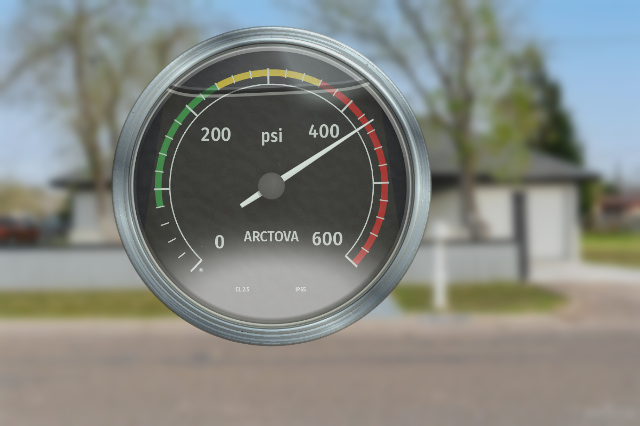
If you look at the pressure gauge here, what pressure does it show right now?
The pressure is 430 psi
